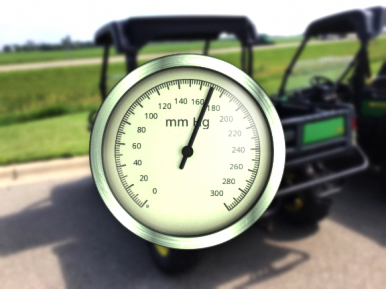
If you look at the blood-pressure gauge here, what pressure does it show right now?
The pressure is 170 mmHg
